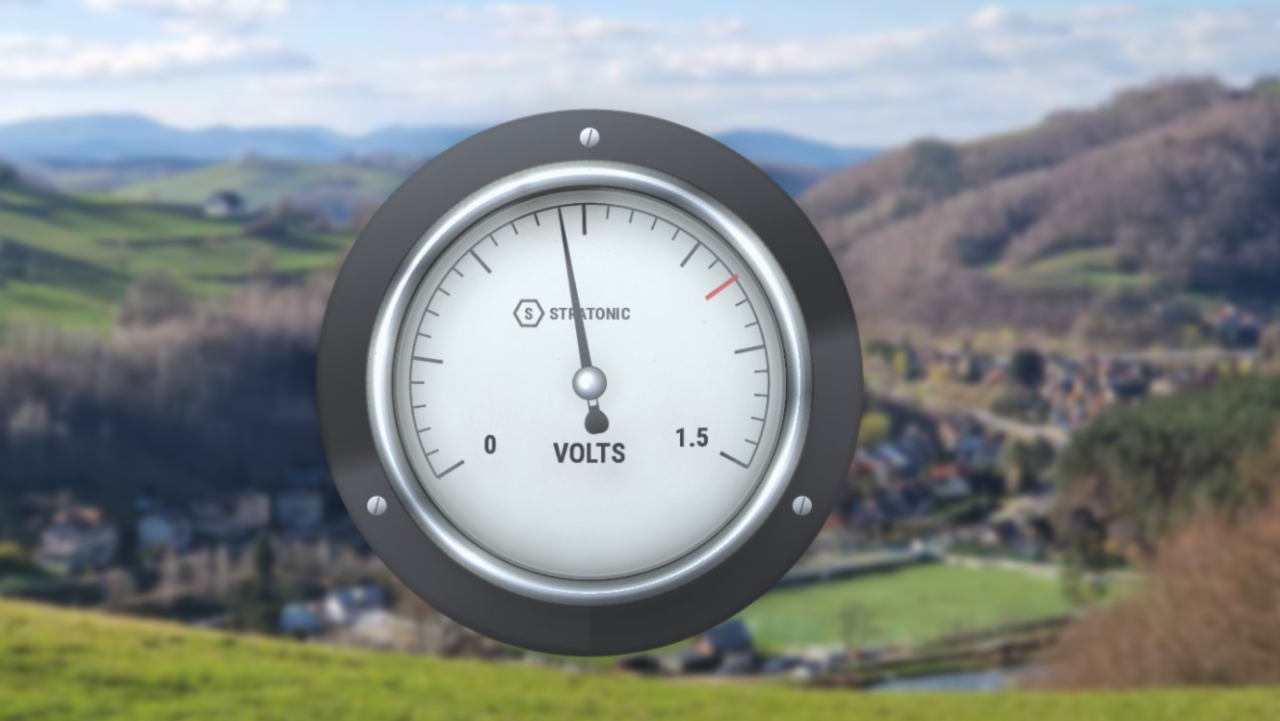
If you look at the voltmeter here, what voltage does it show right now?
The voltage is 0.7 V
